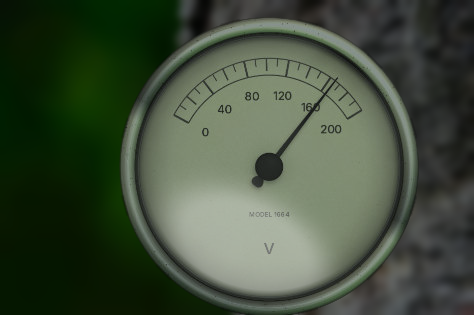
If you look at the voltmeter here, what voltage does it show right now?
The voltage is 165 V
